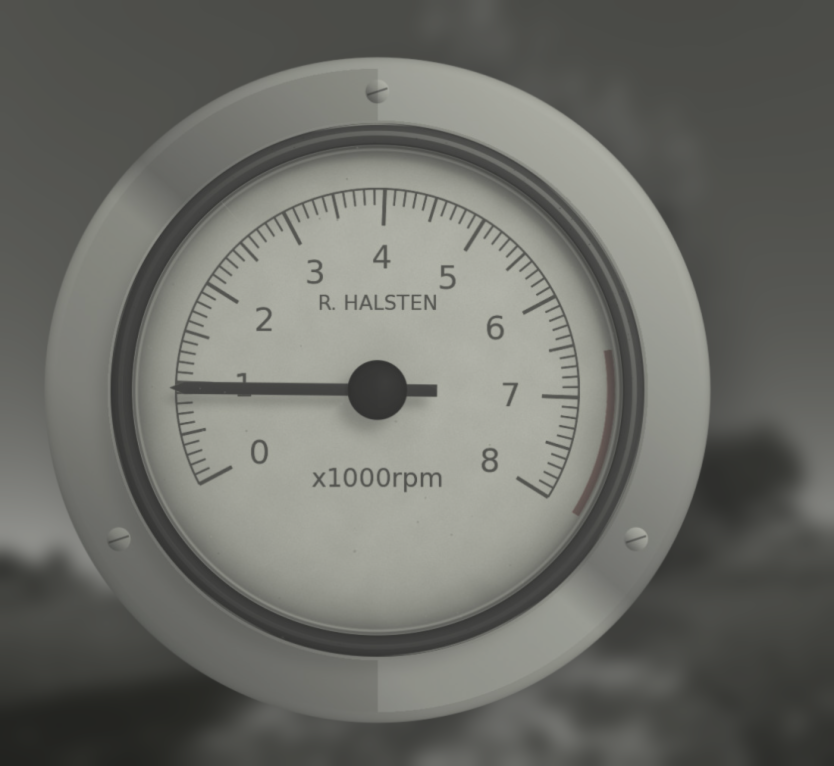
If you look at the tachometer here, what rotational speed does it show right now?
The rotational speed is 950 rpm
